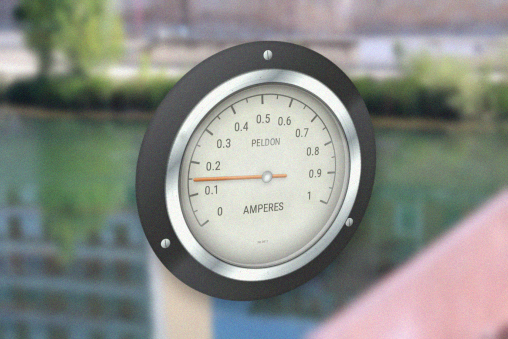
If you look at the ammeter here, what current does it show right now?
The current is 0.15 A
